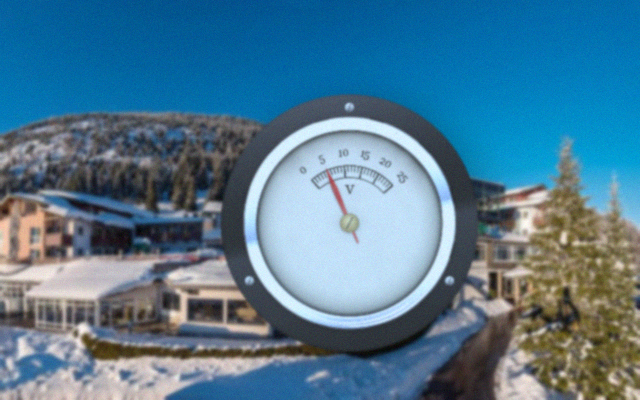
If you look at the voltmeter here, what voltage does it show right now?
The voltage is 5 V
